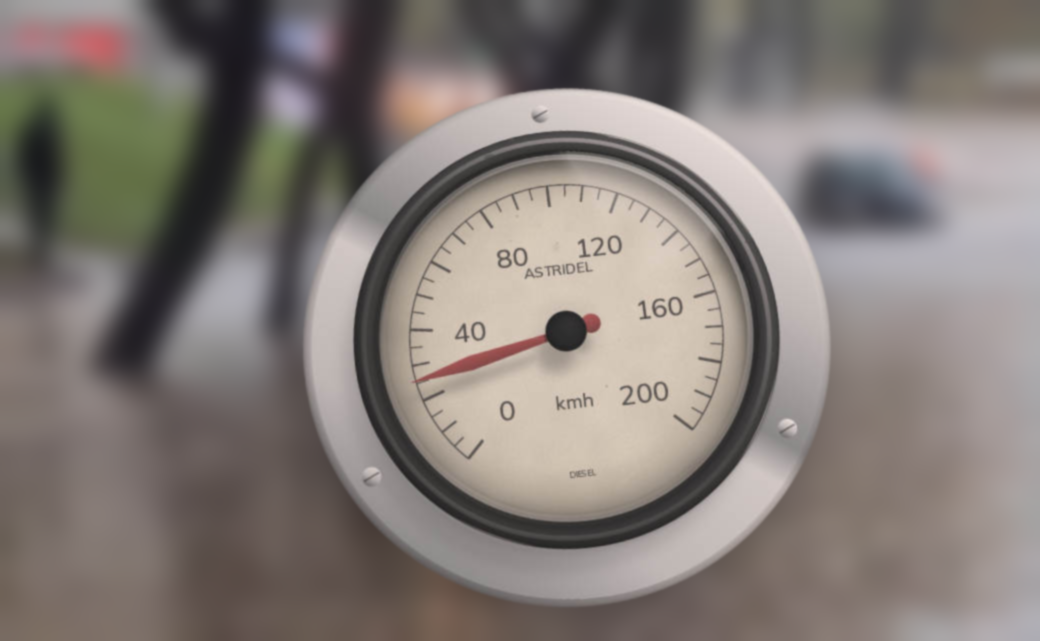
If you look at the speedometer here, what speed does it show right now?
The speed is 25 km/h
